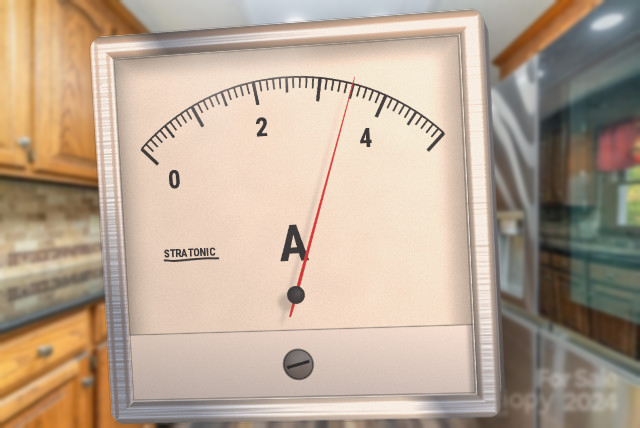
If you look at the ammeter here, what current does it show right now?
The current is 3.5 A
